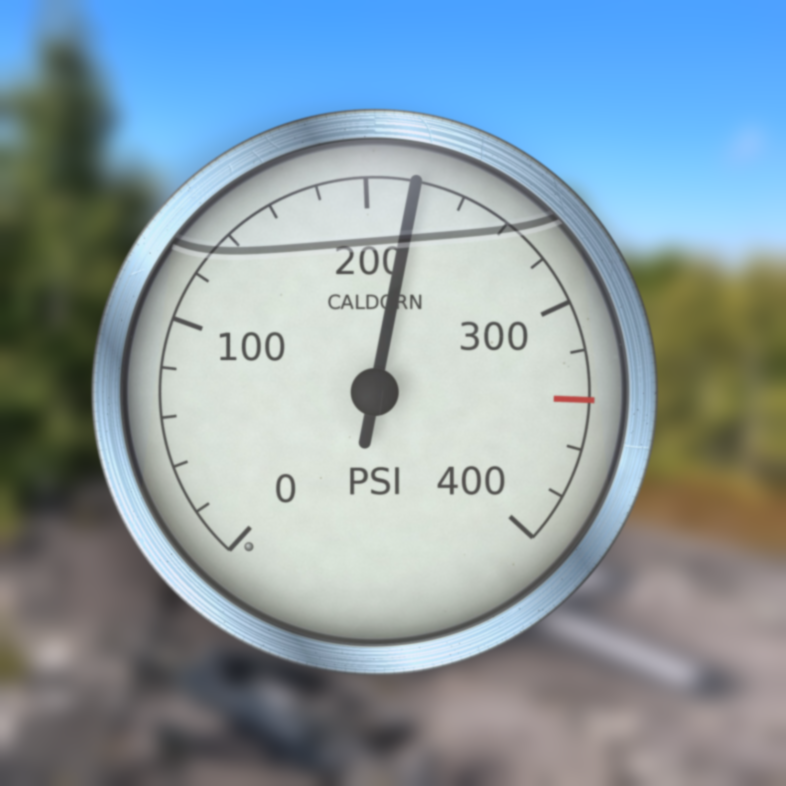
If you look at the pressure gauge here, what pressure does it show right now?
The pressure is 220 psi
